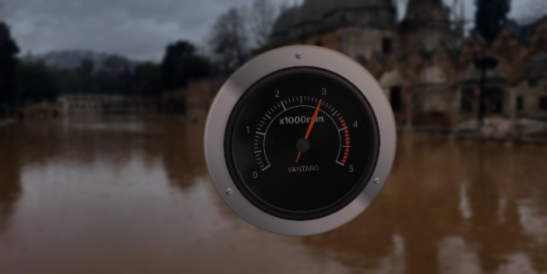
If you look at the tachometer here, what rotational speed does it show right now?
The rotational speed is 3000 rpm
